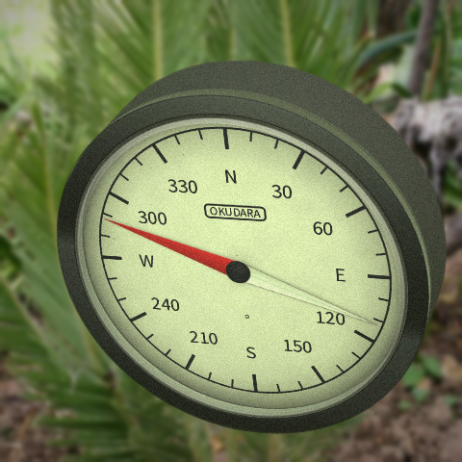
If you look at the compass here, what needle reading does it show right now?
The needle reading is 290 °
